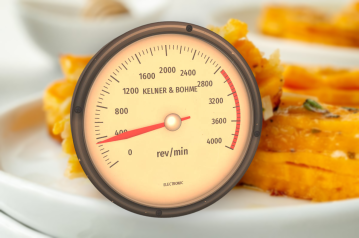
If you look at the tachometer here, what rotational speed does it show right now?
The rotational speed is 350 rpm
